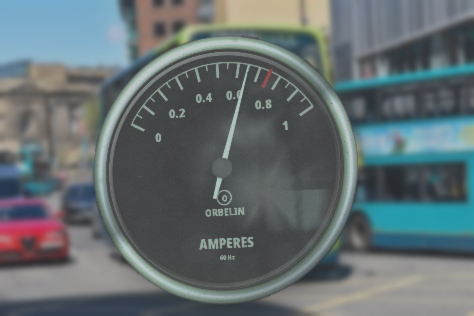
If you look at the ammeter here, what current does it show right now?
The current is 0.65 A
